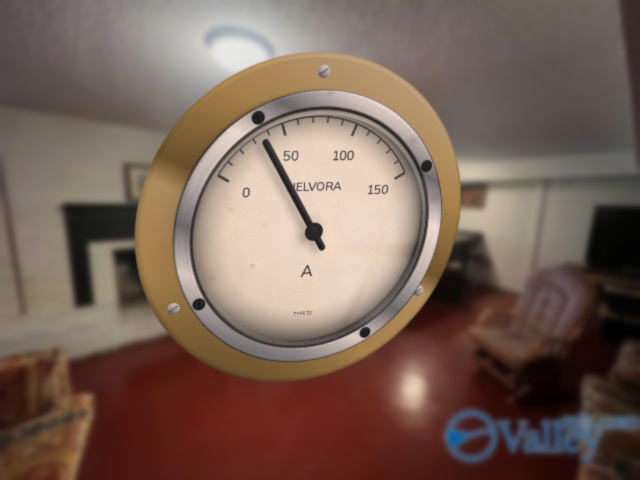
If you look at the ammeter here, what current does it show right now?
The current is 35 A
